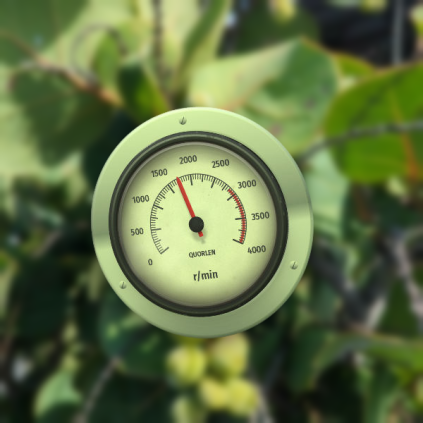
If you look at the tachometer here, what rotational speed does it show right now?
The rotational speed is 1750 rpm
